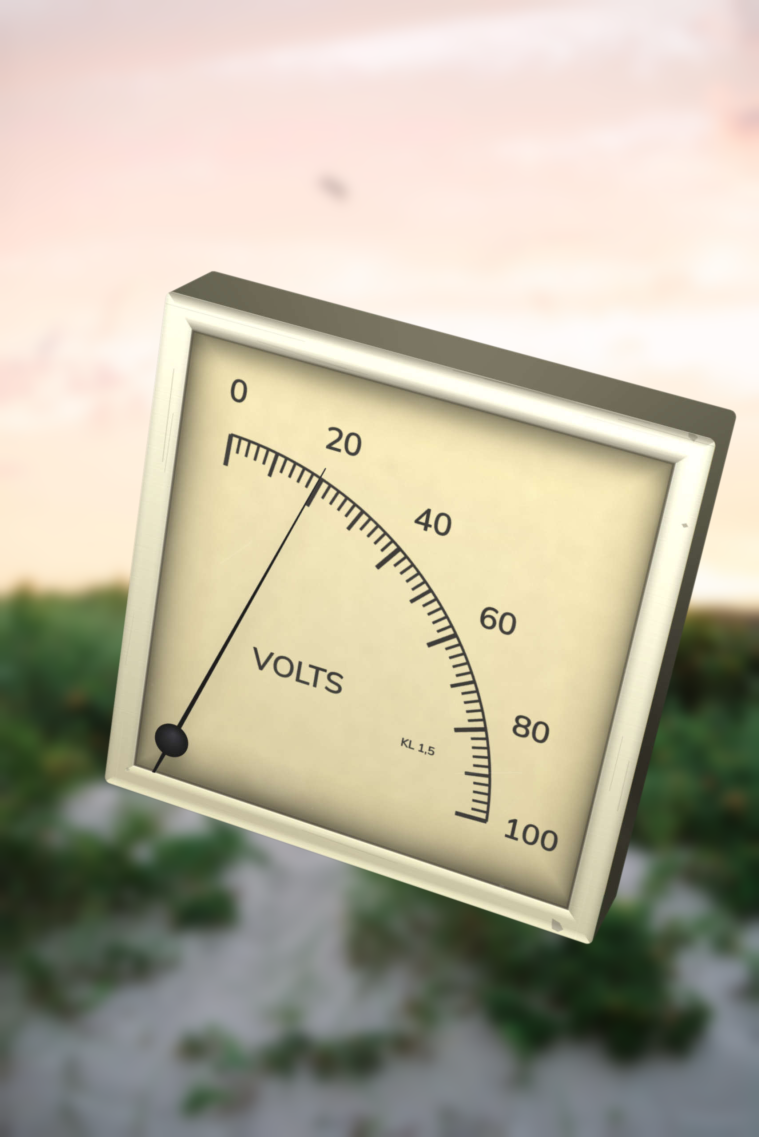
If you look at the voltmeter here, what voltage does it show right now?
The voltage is 20 V
